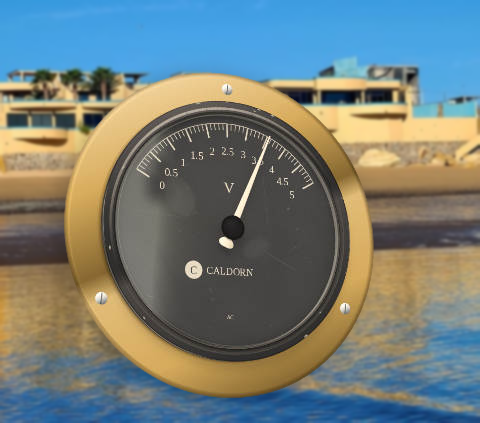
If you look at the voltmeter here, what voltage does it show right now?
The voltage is 3.5 V
